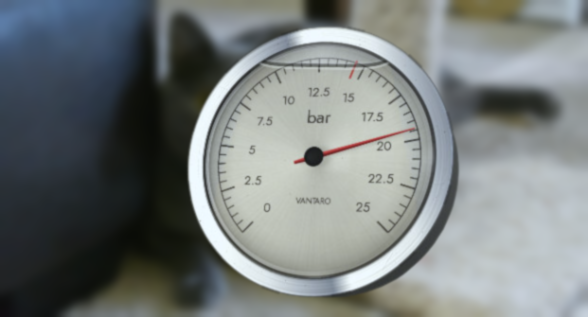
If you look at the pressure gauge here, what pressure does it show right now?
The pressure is 19.5 bar
